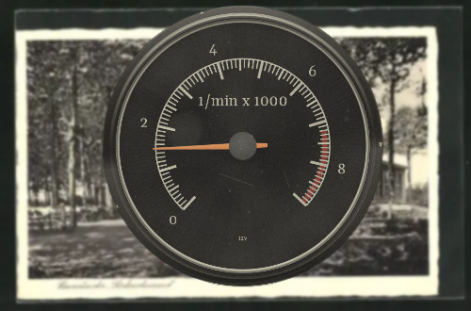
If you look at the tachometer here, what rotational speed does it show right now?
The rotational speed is 1500 rpm
